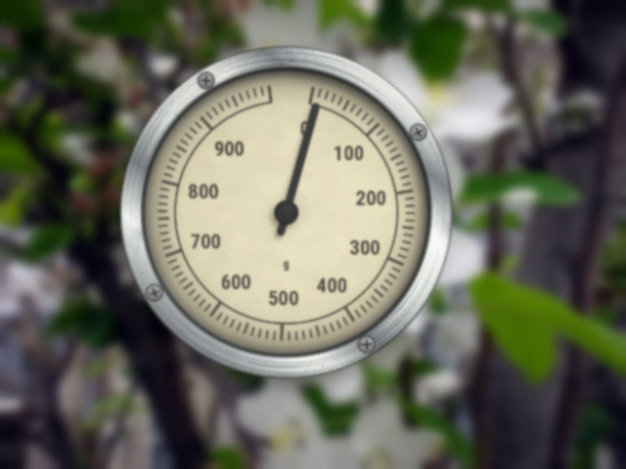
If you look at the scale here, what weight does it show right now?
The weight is 10 g
